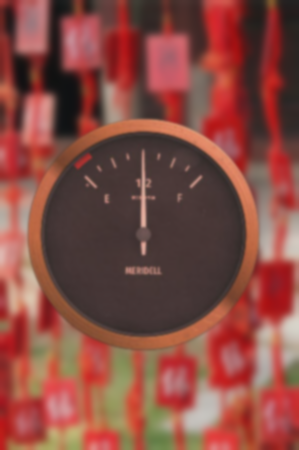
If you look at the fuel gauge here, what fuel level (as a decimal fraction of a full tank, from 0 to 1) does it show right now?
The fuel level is 0.5
